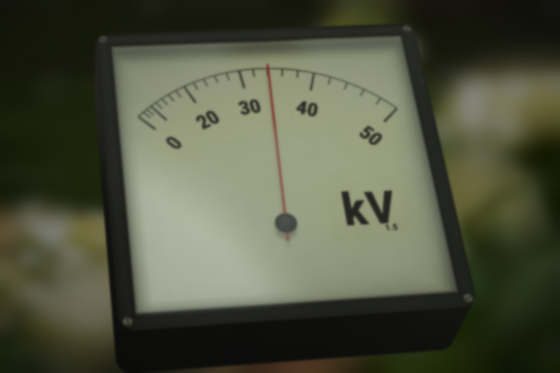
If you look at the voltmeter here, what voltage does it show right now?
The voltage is 34 kV
